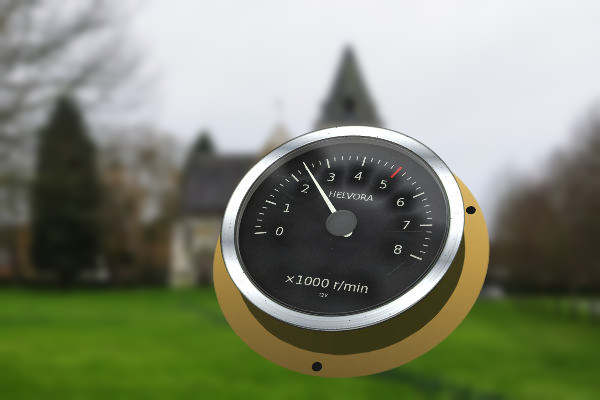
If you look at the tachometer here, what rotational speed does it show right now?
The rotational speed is 2400 rpm
